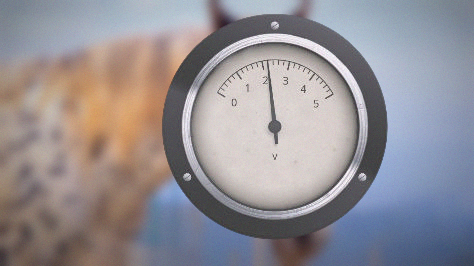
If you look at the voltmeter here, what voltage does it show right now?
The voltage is 2.2 V
